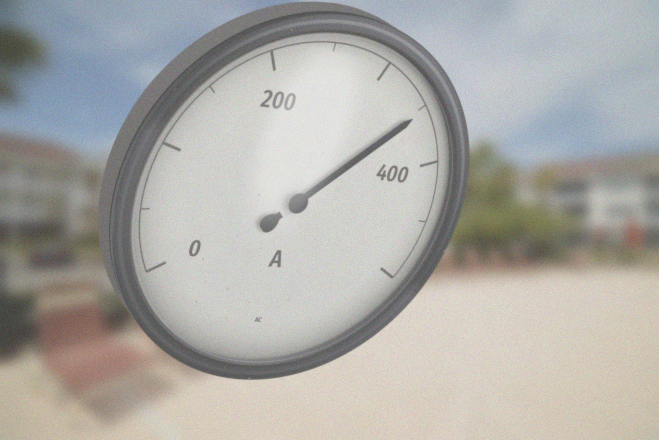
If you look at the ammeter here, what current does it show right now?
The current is 350 A
